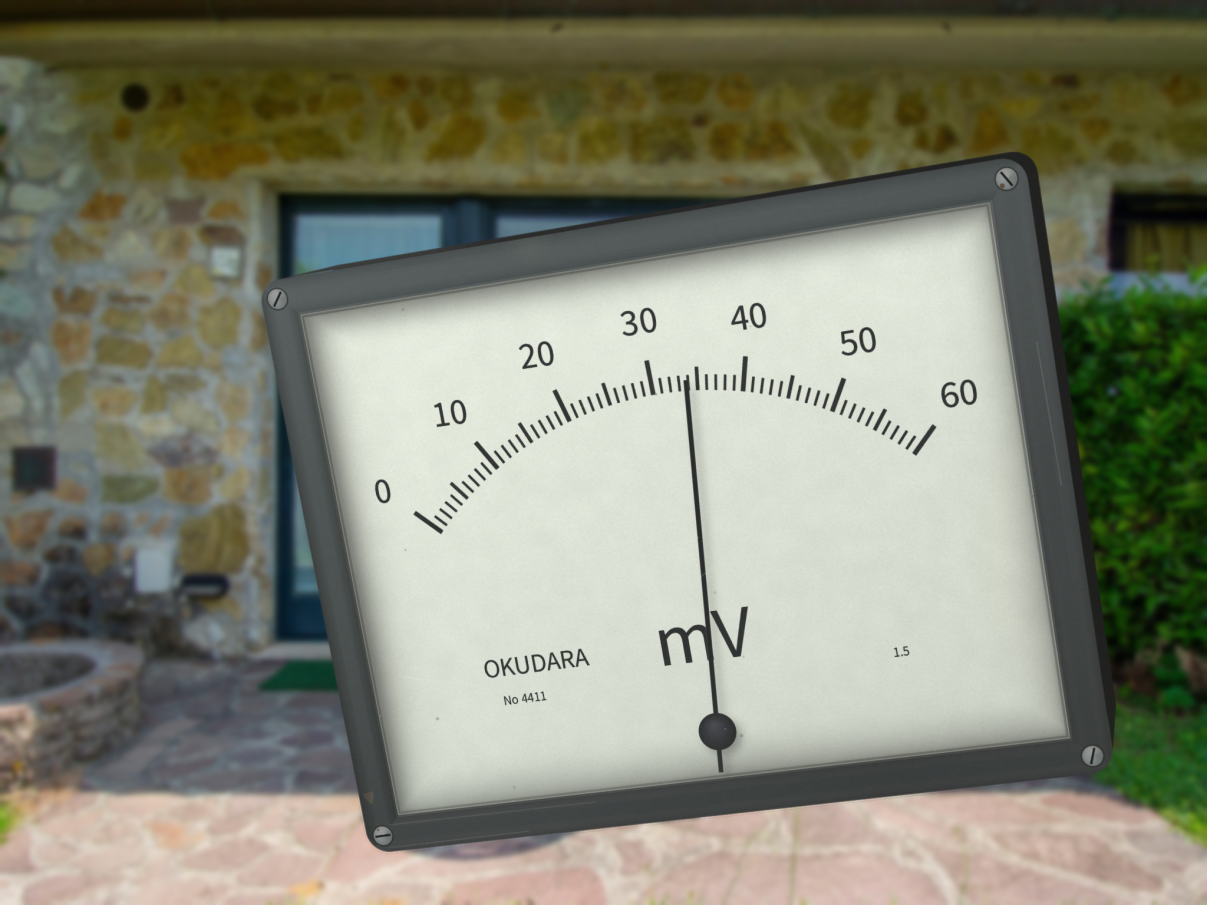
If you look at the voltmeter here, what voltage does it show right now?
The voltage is 34 mV
